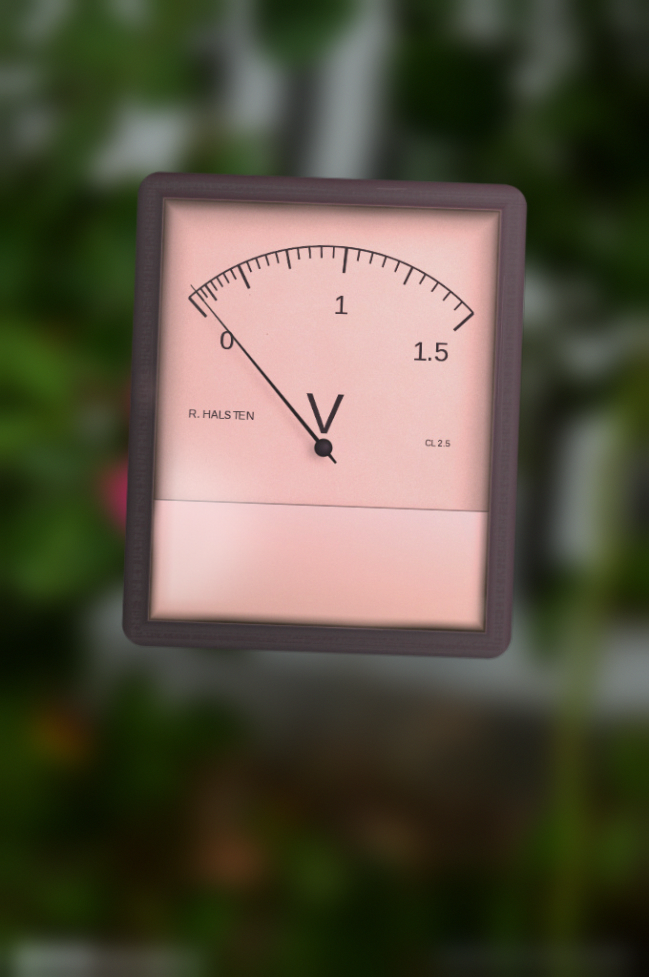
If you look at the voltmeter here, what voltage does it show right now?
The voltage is 0.15 V
